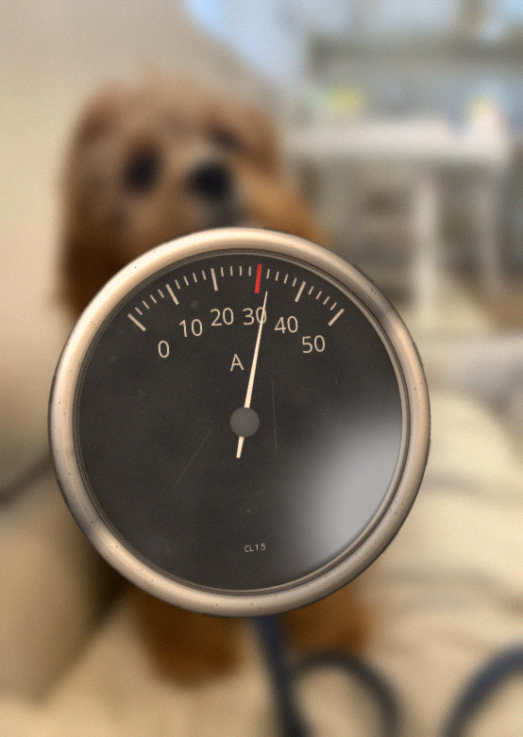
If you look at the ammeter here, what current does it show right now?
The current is 32 A
